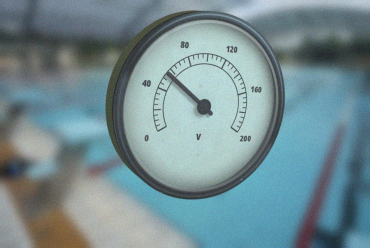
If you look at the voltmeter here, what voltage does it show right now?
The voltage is 55 V
